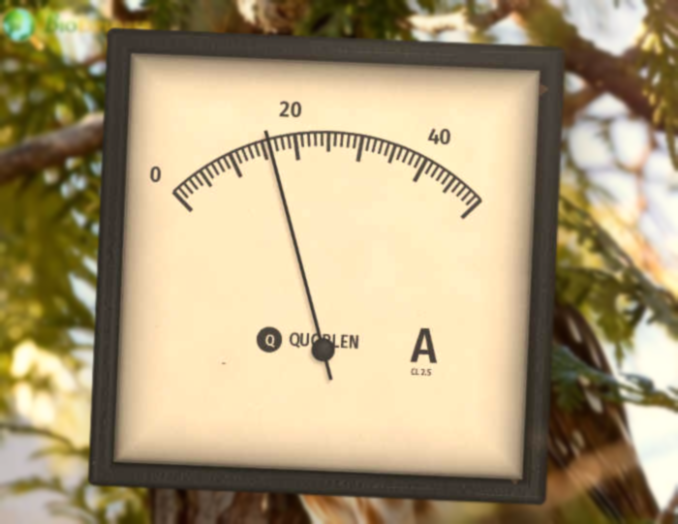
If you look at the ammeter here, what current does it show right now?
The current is 16 A
